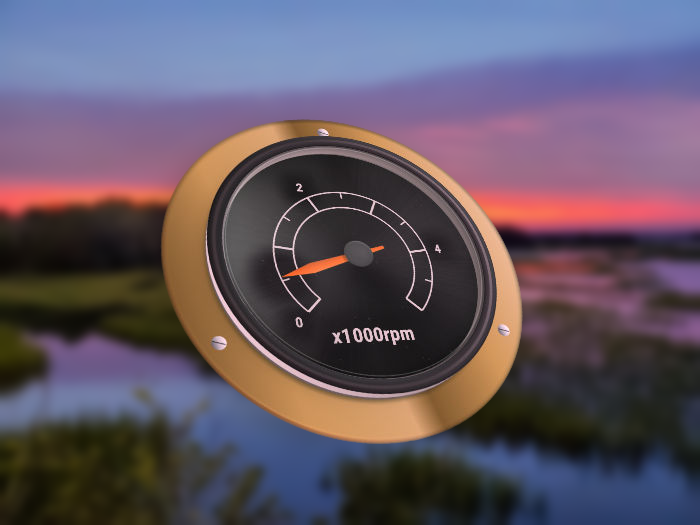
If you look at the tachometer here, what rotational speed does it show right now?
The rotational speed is 500 rpm
